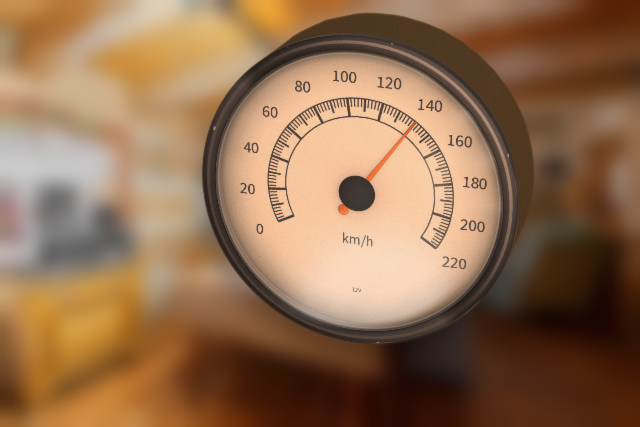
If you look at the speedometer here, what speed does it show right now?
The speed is 140 km/h
